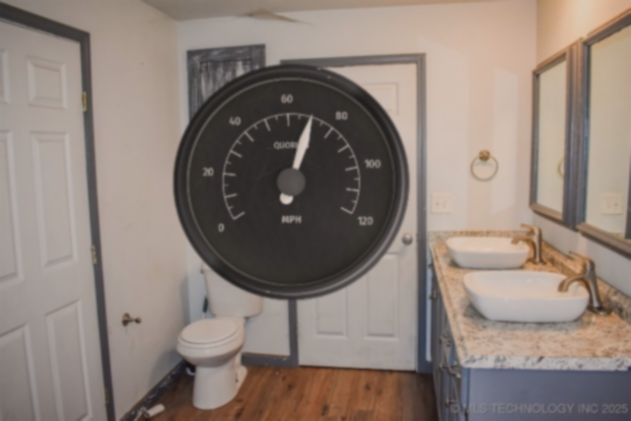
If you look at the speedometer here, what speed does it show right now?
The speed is 70 mph
